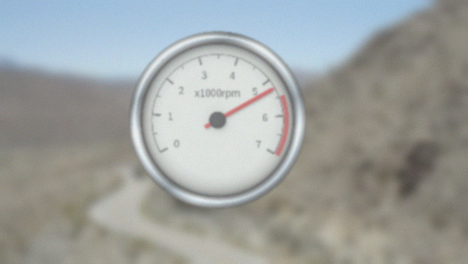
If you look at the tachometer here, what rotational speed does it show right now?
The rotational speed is 5250 rpm
